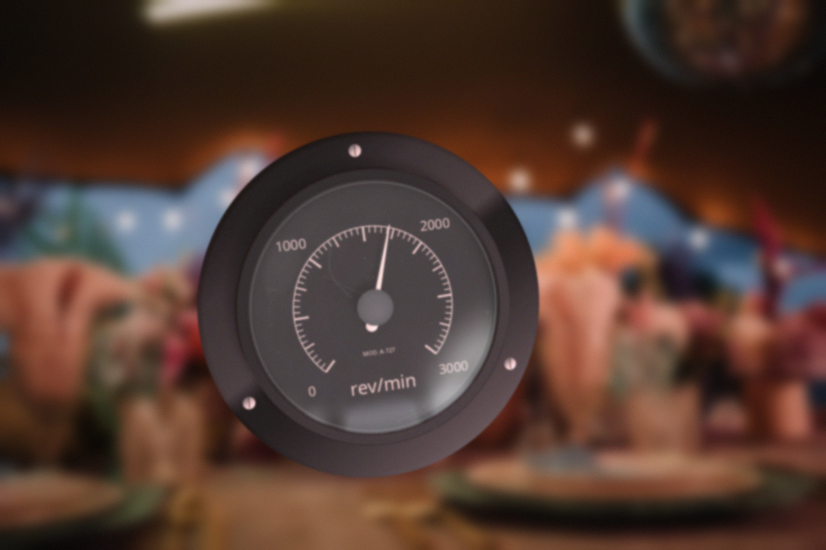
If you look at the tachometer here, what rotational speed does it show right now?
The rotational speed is 1700 rpm
